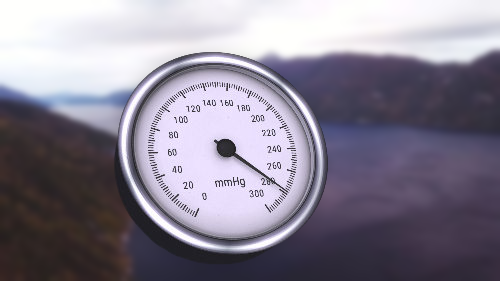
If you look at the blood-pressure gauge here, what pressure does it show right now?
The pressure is 280 mmHg
